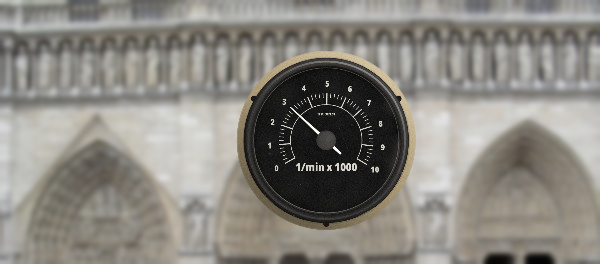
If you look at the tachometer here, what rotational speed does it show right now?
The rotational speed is 3000 rpm
